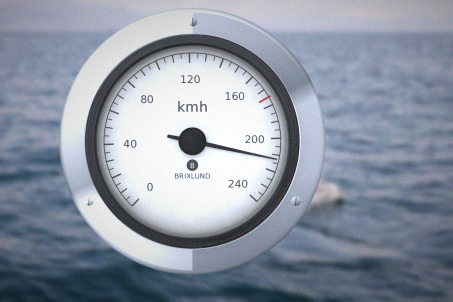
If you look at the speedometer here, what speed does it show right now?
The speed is 212.5 km/h
